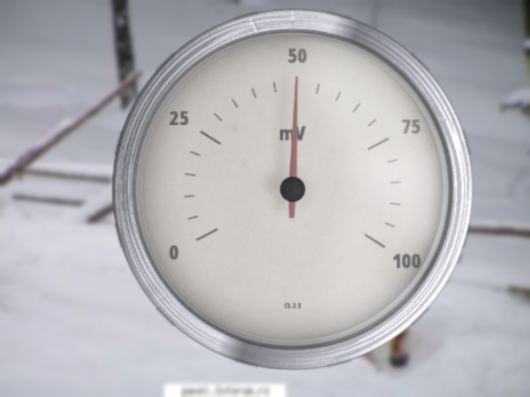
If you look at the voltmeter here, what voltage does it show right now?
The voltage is 50 mV
